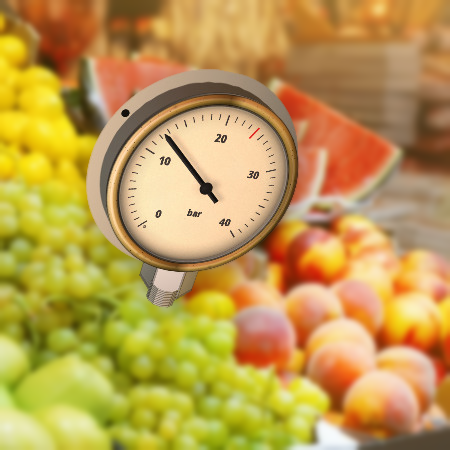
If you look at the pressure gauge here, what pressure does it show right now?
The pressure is 12.5 bar
